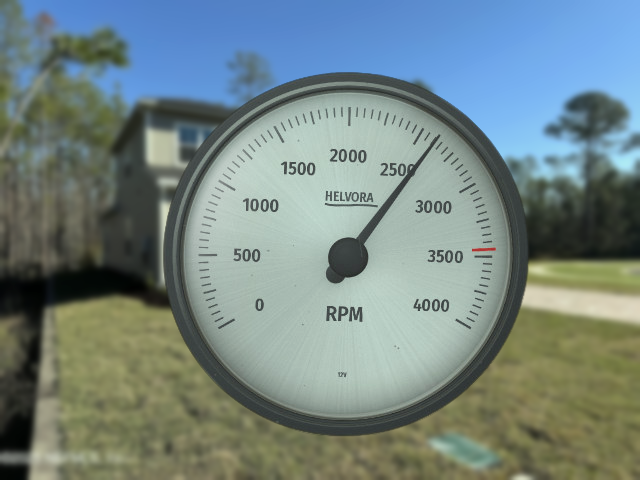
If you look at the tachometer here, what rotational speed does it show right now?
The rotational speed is 2600 rpm
